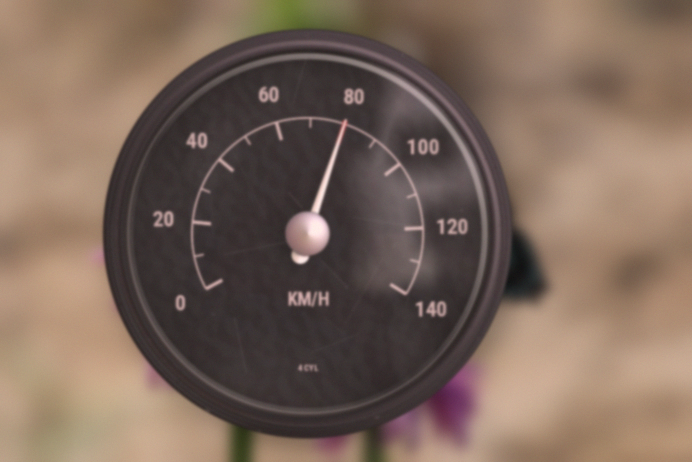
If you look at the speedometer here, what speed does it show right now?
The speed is 80 km/h
